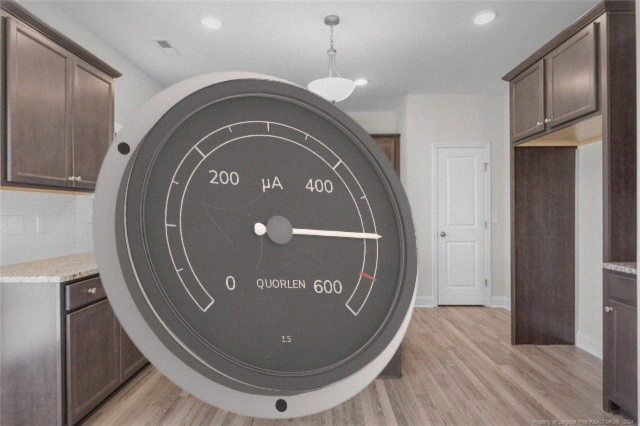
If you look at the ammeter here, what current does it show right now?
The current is 500 µA
